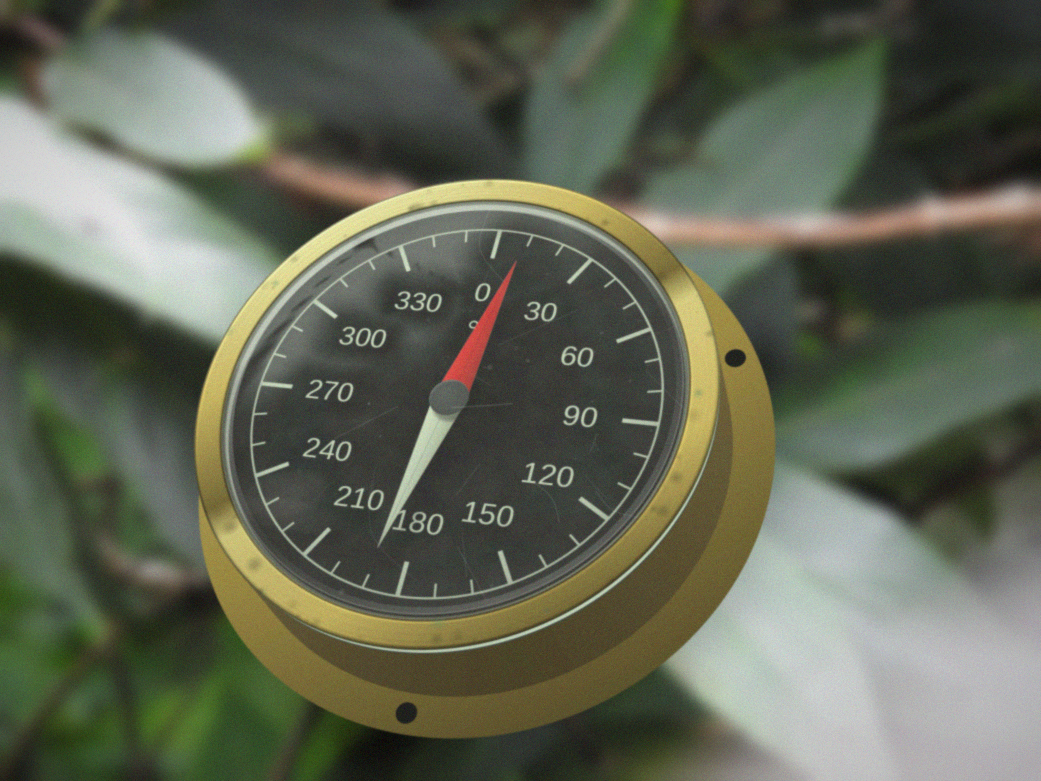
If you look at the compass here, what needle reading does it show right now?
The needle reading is 10 °
